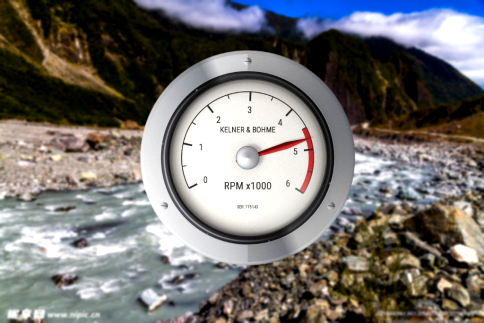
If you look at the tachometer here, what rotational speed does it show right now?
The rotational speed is 4750 rpm
